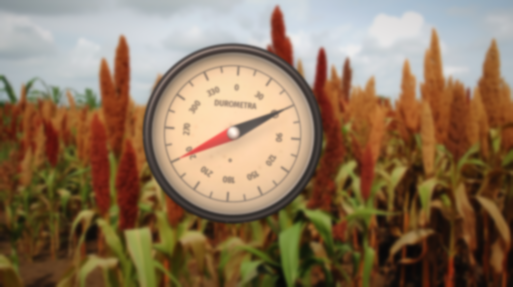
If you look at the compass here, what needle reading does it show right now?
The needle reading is 240 °
